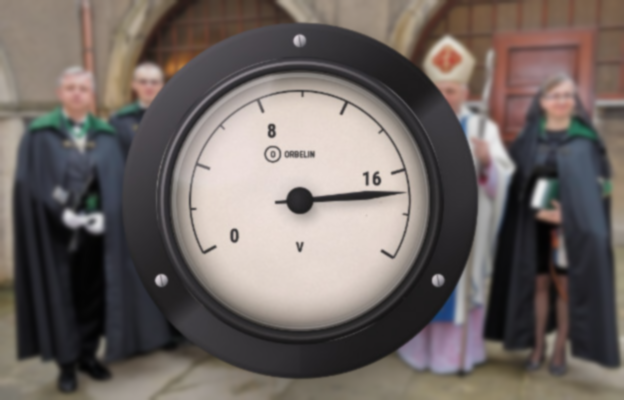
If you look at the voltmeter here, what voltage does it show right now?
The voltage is 17 V
